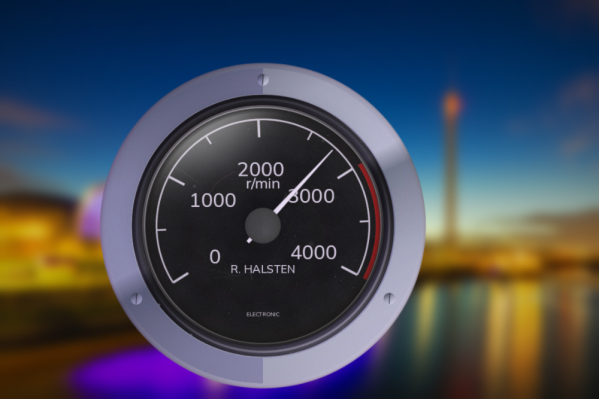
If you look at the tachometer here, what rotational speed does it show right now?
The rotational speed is 2750 rpm
